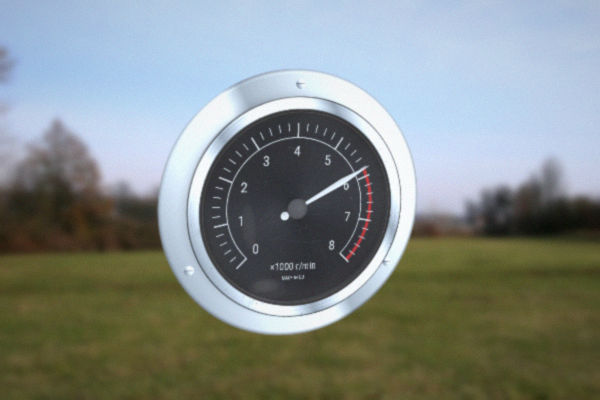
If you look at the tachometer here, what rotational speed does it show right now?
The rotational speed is 5800 rpm
